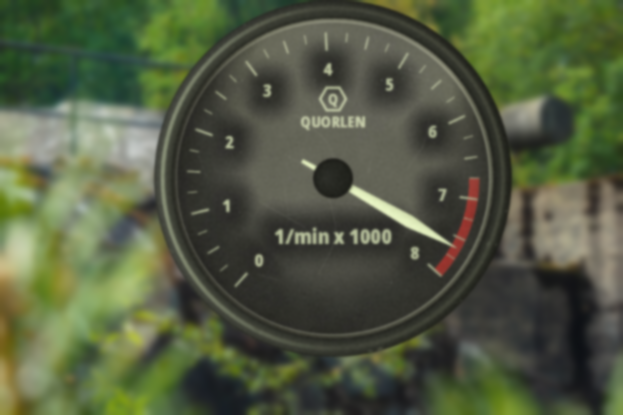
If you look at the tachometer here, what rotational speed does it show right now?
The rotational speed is 7625 rpm
